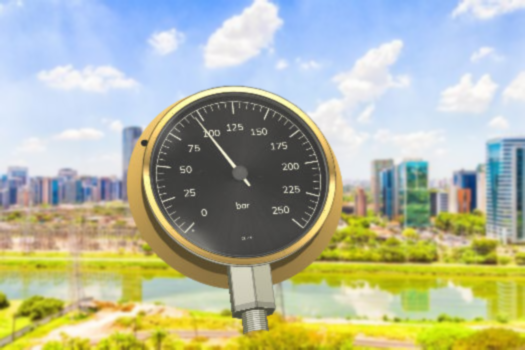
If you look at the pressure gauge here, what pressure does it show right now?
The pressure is 95 bar
